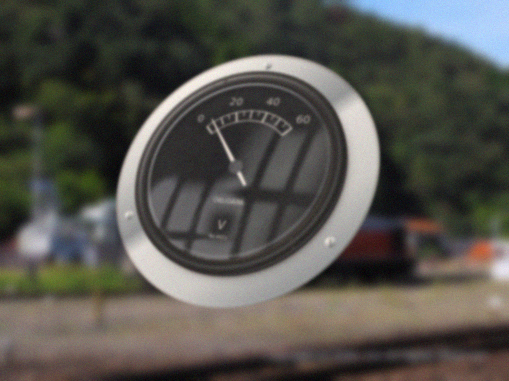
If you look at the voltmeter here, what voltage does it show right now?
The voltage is 5 V
